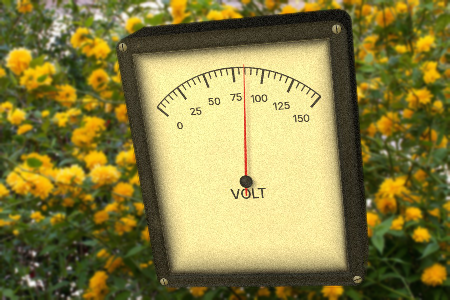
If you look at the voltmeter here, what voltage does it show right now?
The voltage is 85 V
